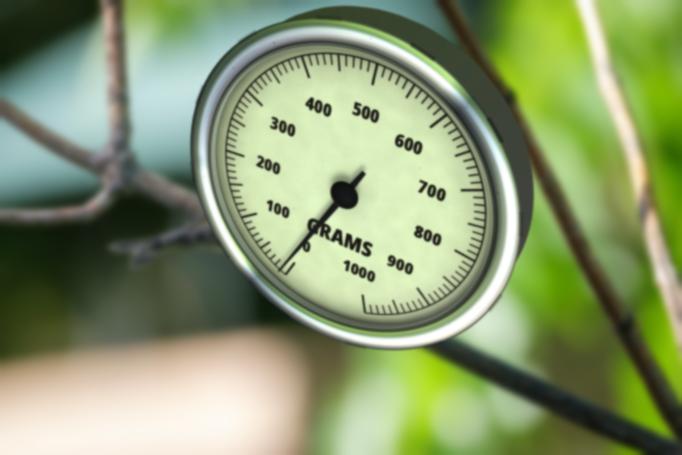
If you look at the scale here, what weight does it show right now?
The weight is 10 g
